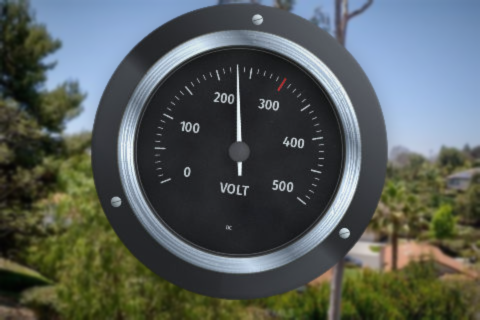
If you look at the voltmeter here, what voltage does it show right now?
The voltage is 230 V
